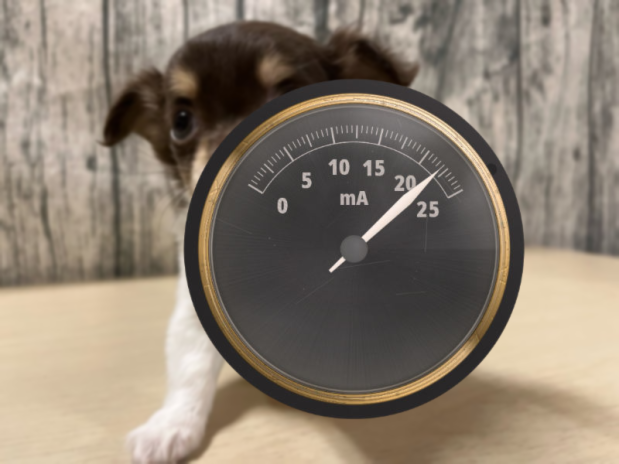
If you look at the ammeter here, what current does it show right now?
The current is 22 mA
